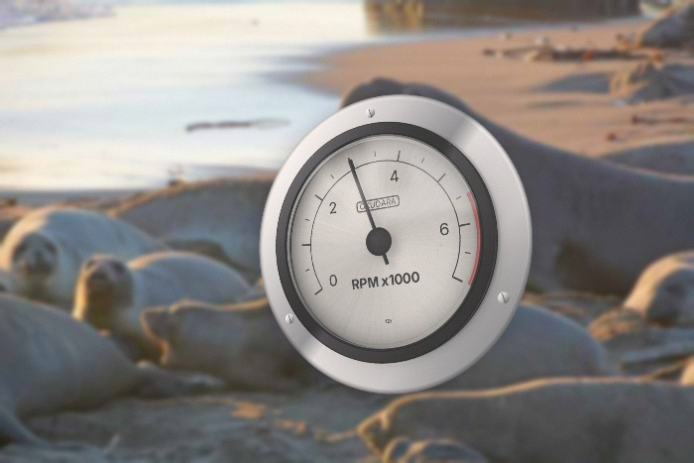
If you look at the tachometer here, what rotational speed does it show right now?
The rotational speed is 3000 rpm
